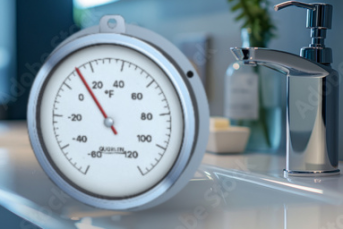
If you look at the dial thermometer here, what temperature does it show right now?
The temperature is 12 °F
